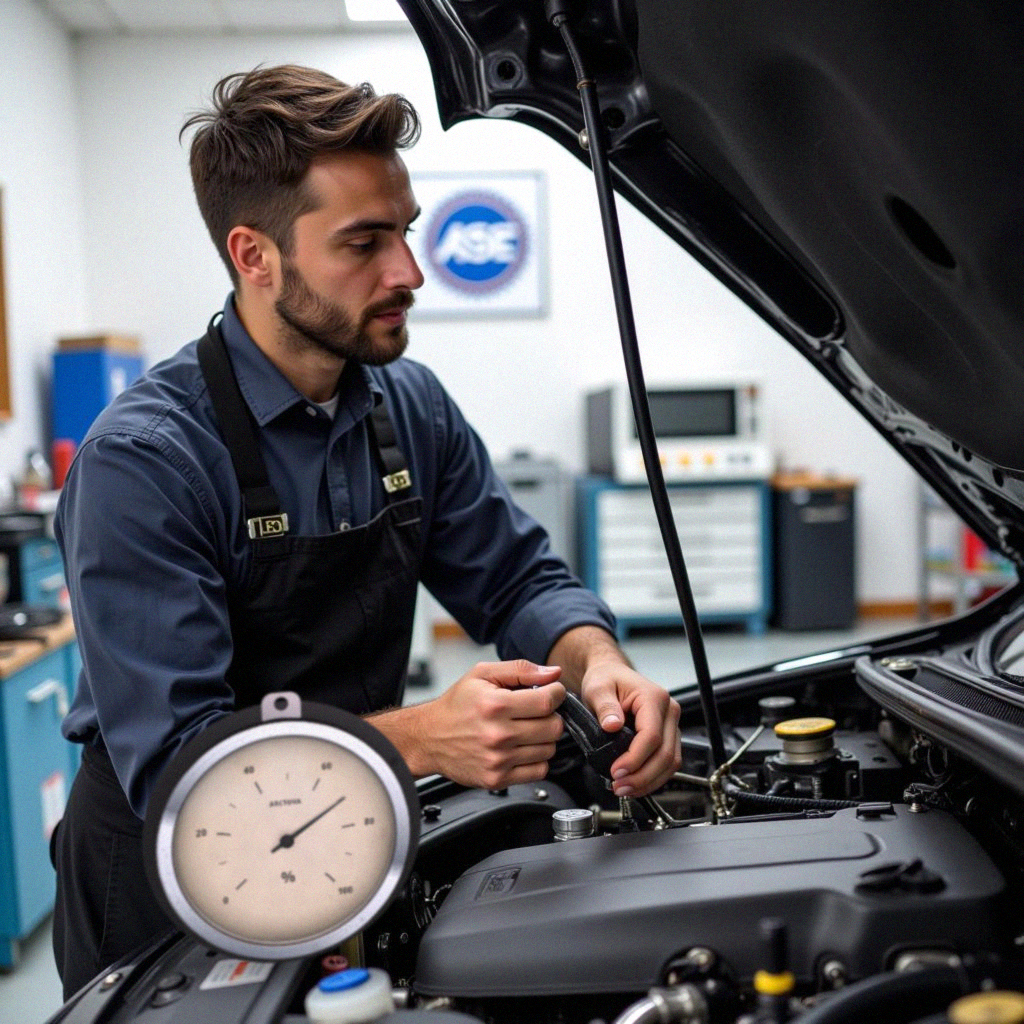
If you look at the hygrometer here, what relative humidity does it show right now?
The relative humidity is 70 %
